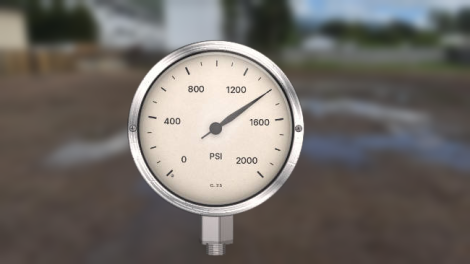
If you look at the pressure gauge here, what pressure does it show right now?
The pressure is 1400 psi
